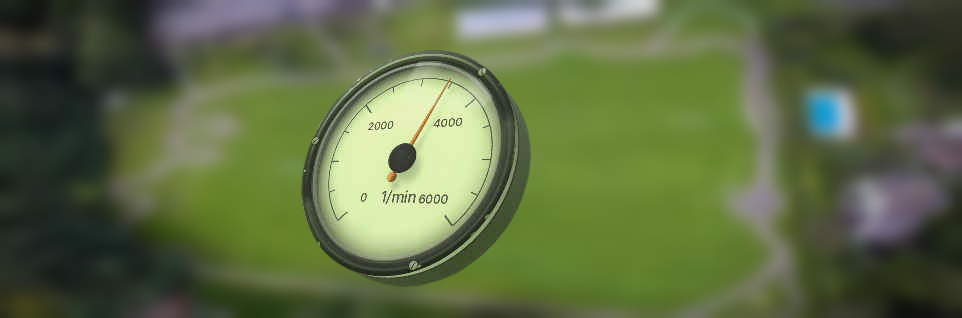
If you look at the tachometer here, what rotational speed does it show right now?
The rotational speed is 3500 rpm
